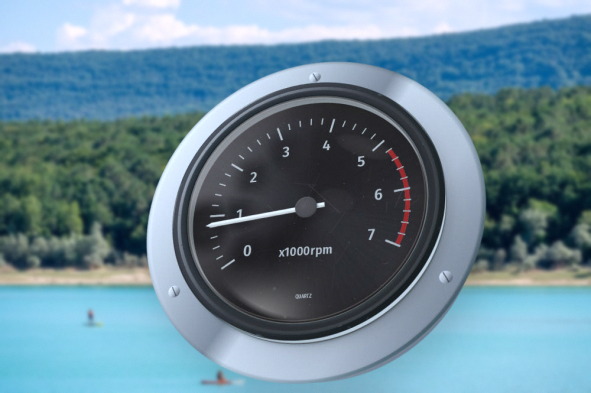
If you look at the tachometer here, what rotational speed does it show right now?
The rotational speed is 800 rpm
